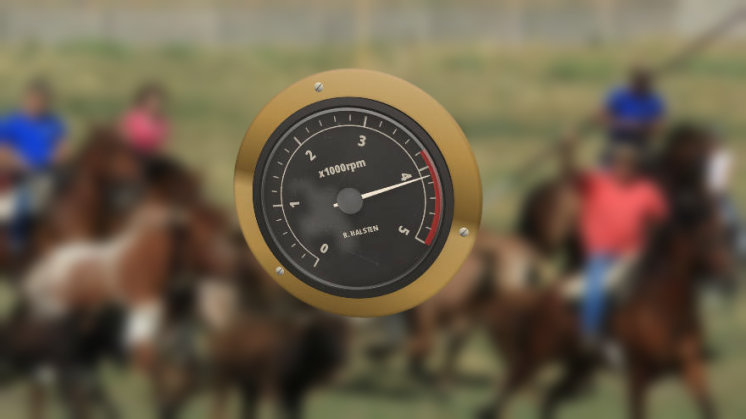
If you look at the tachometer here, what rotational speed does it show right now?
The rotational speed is 4100 rpm
